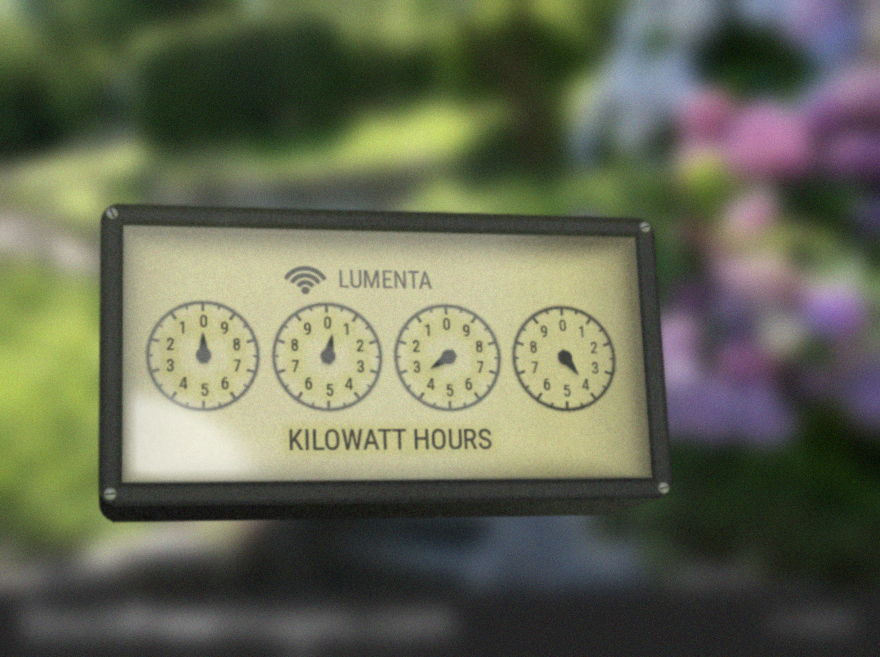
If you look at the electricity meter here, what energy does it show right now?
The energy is 34 kWh
